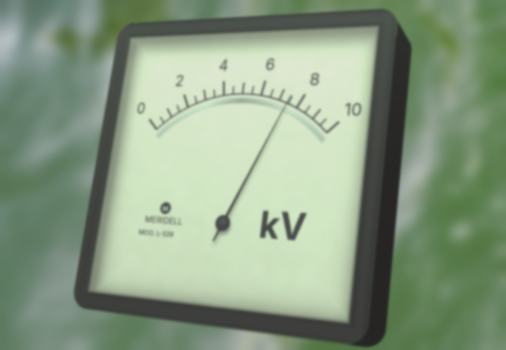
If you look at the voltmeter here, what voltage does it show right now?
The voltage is 7.5 kV
